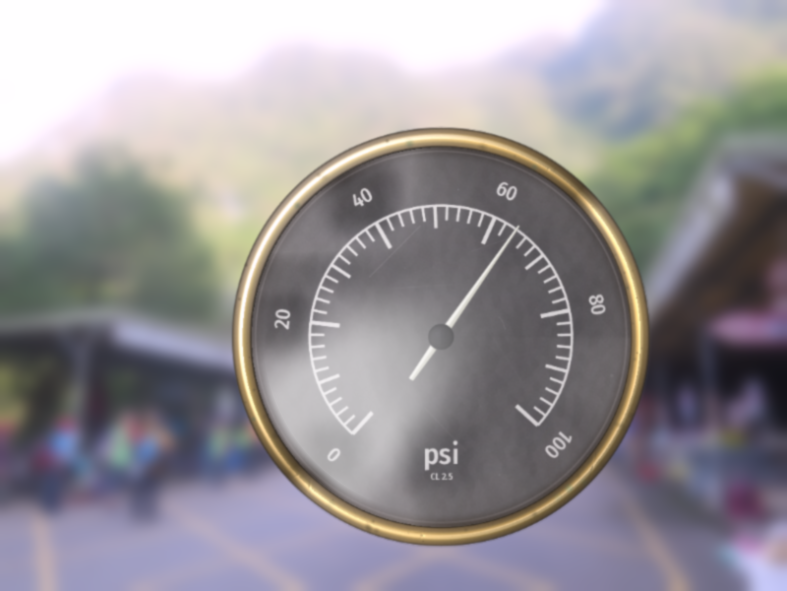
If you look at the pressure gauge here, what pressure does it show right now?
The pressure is 64 psi
